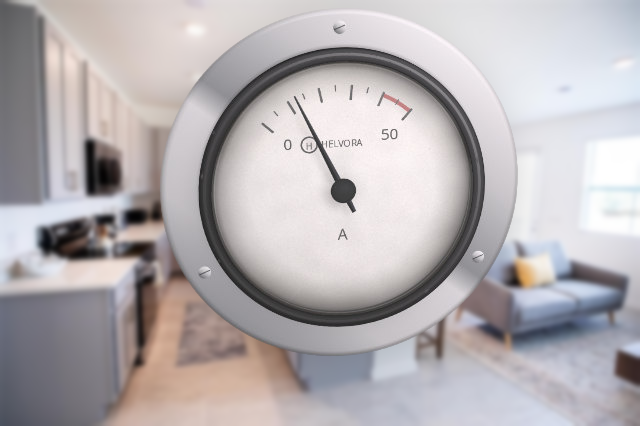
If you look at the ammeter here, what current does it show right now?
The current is 12.5 A
